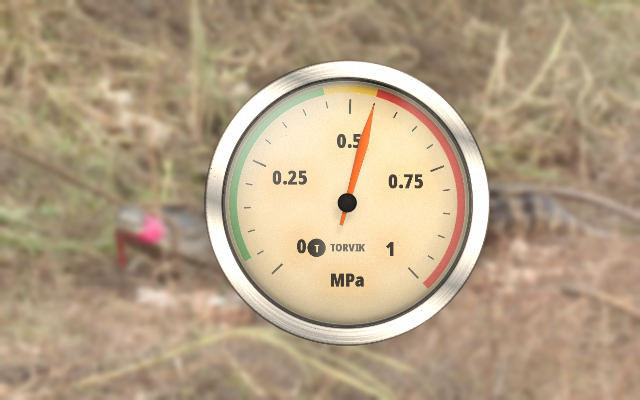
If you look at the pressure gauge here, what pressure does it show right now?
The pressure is 0.55 MPa
